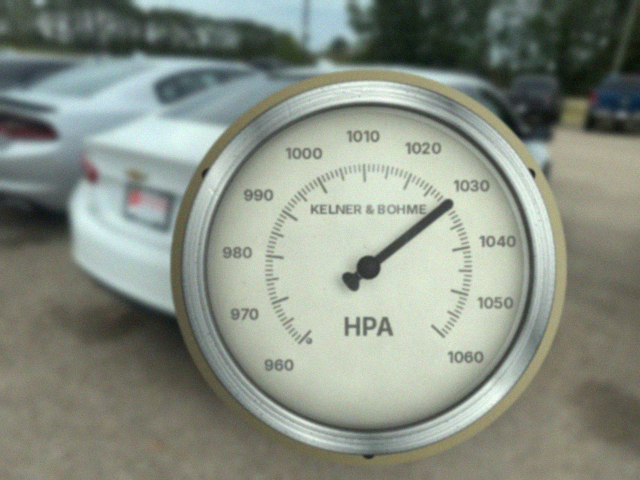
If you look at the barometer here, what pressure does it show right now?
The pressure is 1030 hPa
